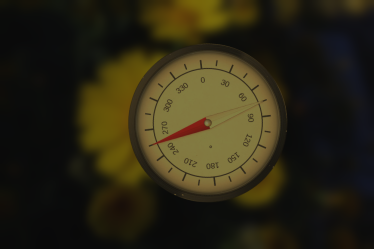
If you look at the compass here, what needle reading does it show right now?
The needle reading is 255 °
